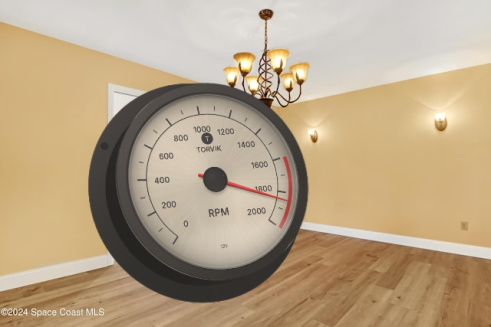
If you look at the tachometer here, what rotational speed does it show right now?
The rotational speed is 1850 rpm
